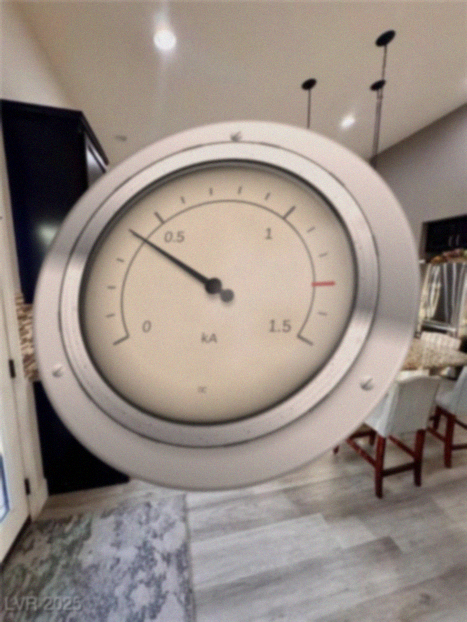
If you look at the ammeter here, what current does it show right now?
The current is 0.4 kA
